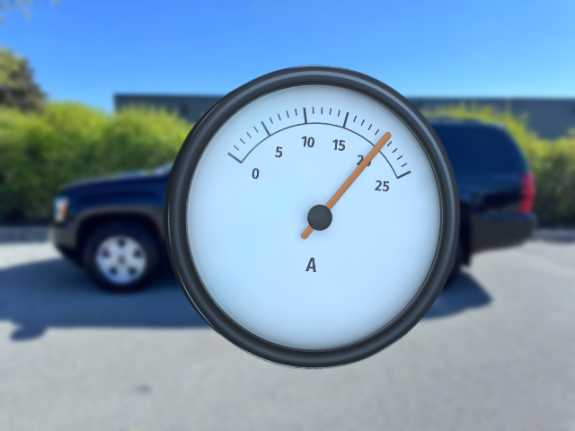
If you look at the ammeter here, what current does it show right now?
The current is 20 A
